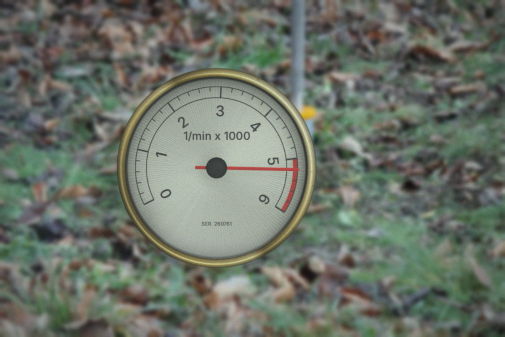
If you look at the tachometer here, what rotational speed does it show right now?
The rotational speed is 5200 rpm
